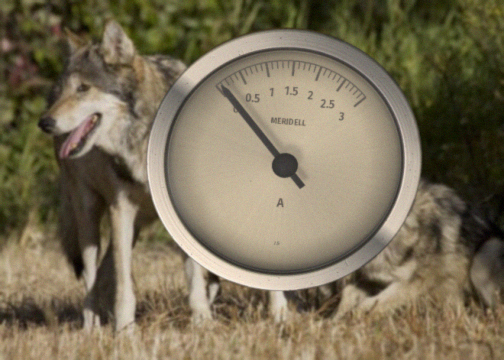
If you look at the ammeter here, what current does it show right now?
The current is 0.1 A
